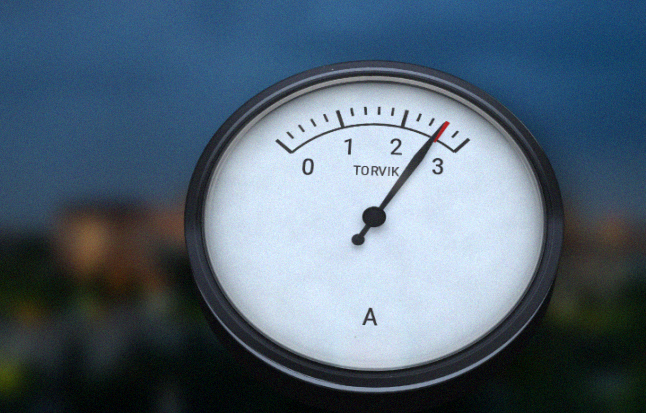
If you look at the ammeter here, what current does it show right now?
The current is 2.6 A
